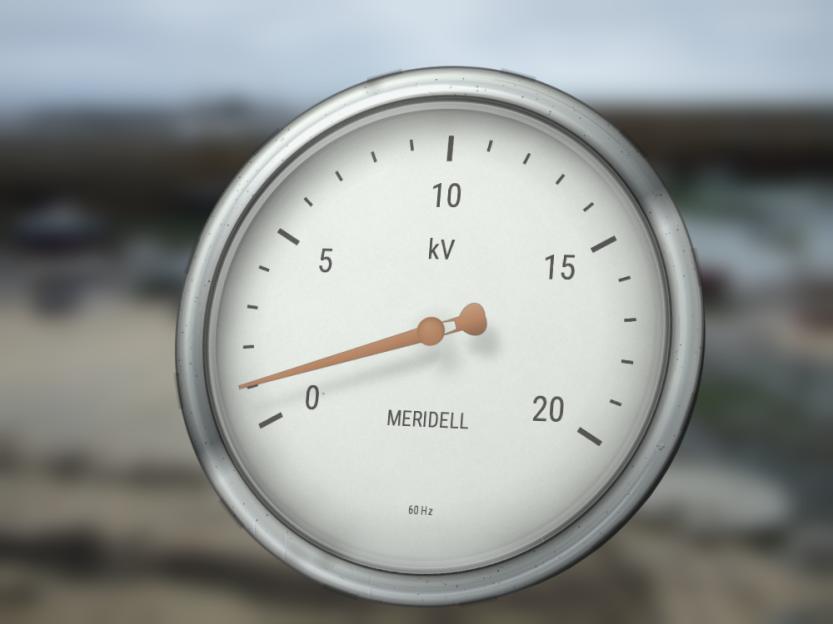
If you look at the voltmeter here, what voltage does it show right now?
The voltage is 1 kV
